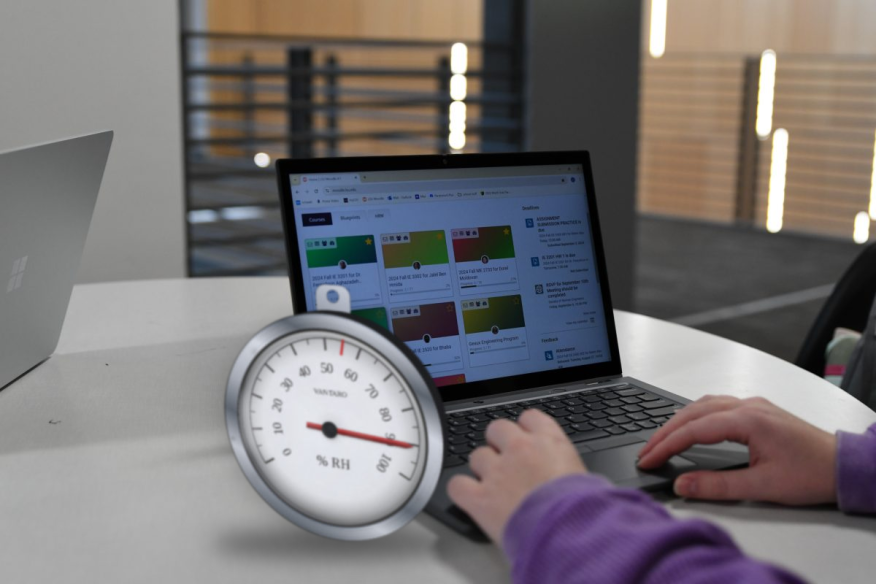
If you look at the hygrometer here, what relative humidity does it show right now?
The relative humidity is 90 %
